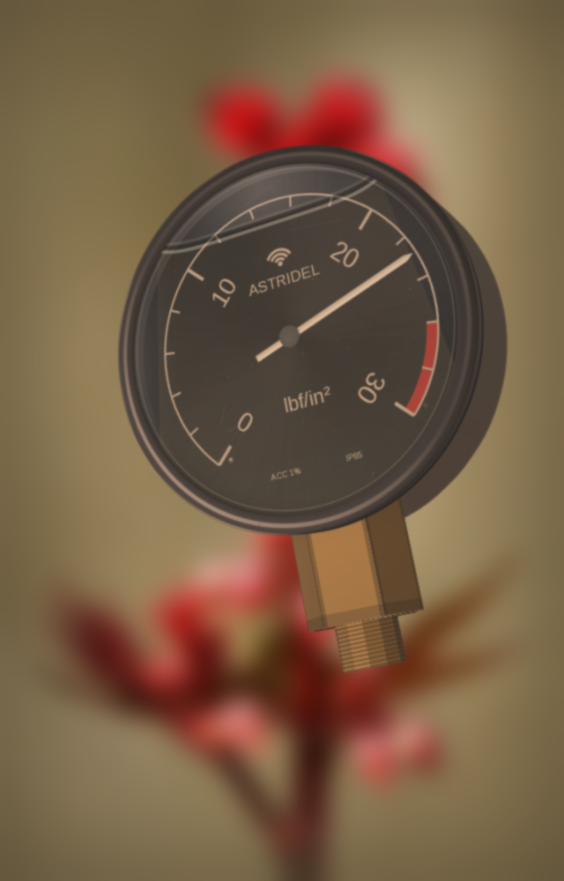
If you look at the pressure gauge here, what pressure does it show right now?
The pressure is 23 psi
